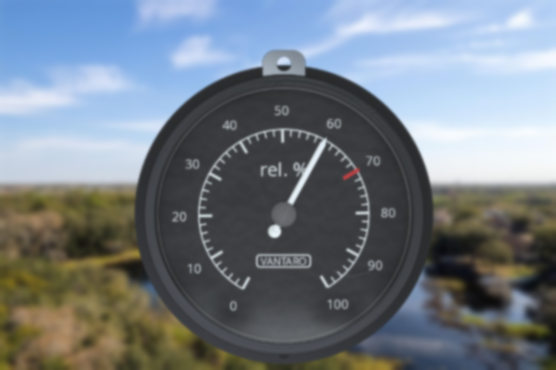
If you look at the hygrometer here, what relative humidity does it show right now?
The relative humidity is 60 %
